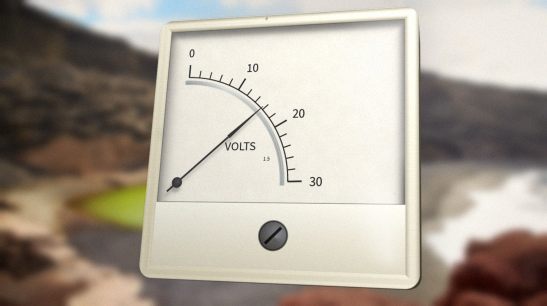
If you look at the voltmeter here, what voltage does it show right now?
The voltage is 16 V
